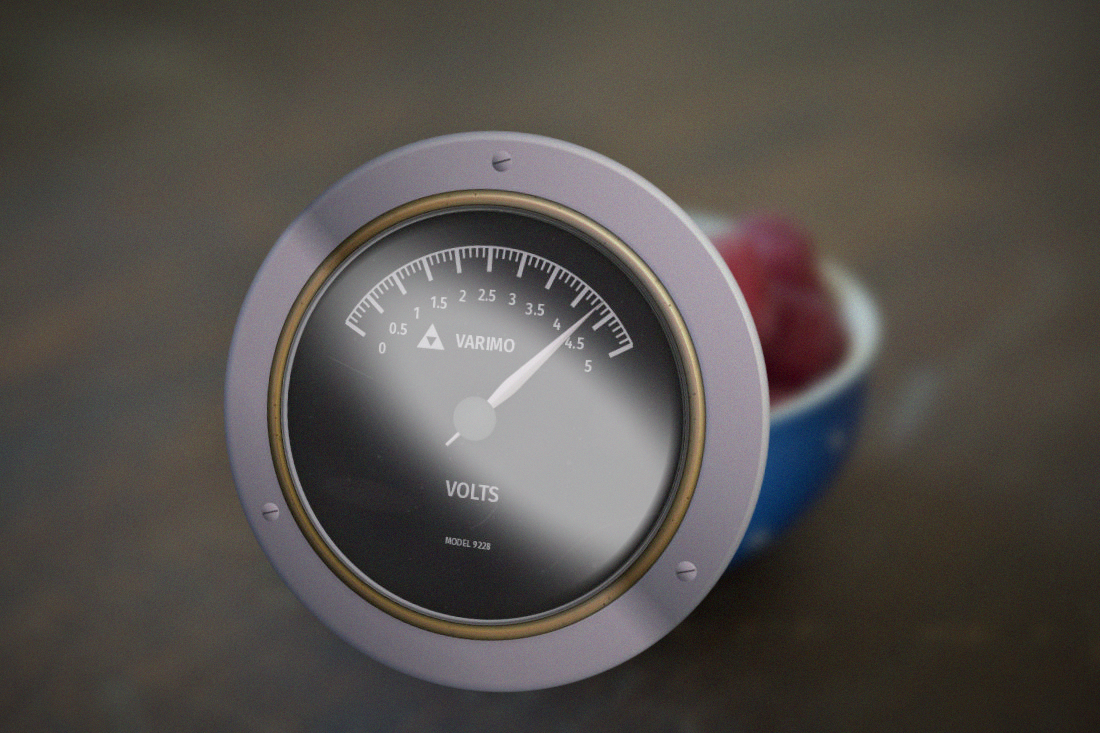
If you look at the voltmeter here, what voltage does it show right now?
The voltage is 4.3 V
